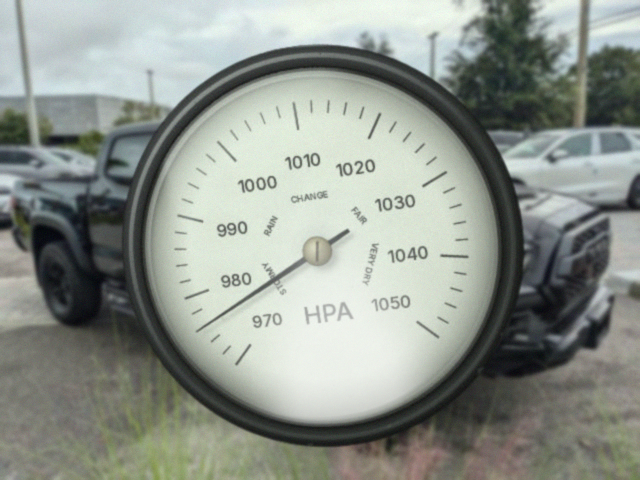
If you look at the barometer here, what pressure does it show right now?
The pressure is 976 hPa
